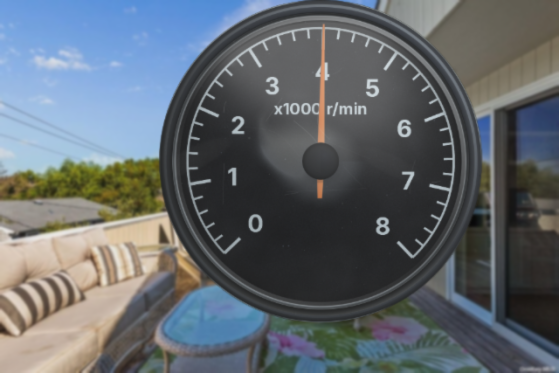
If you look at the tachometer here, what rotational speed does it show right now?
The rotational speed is 4000 rpm
